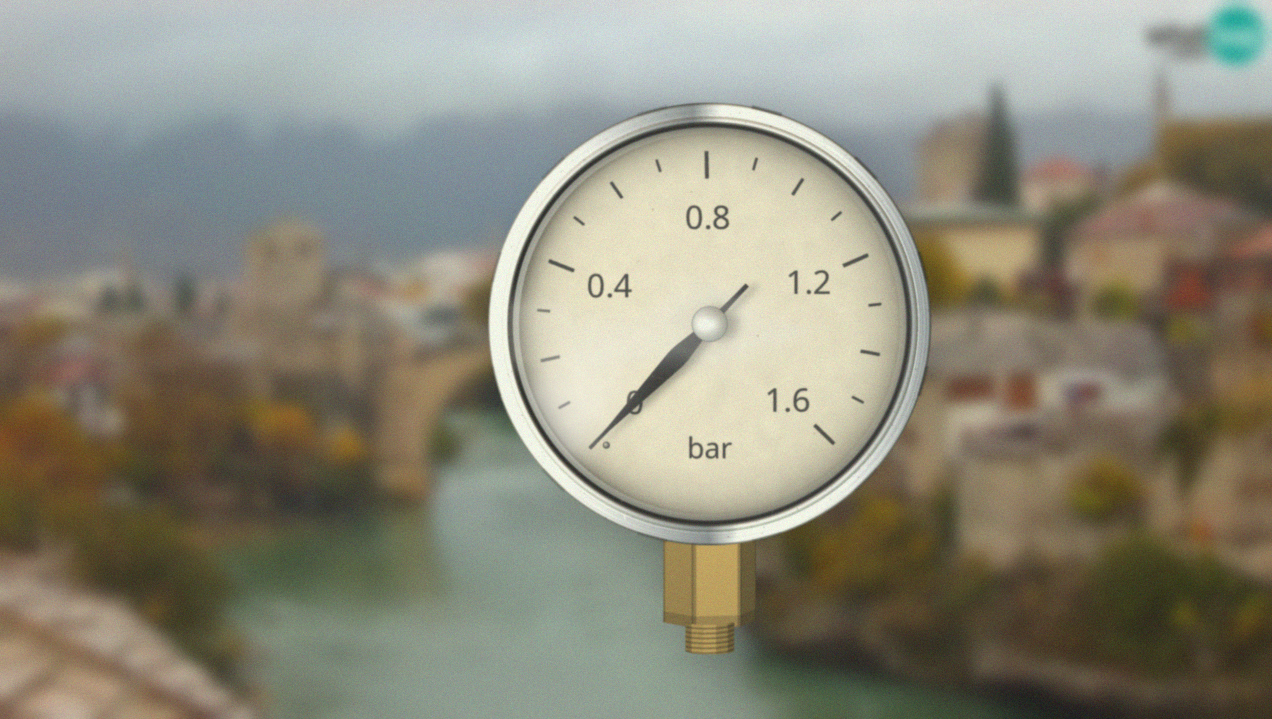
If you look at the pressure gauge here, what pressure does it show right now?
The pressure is 0 bar
